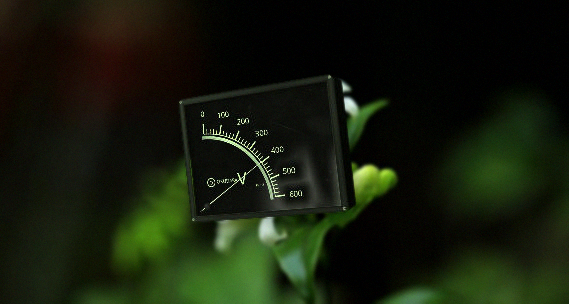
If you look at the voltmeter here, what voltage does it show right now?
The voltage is 400 V
